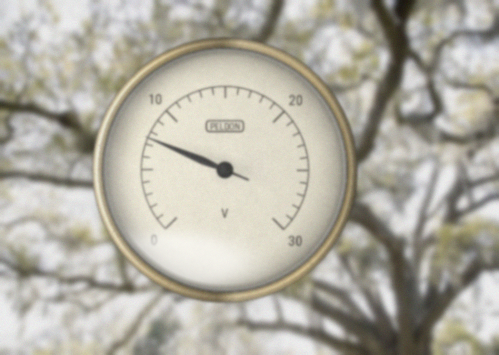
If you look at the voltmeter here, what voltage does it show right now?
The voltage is 7.5 V
